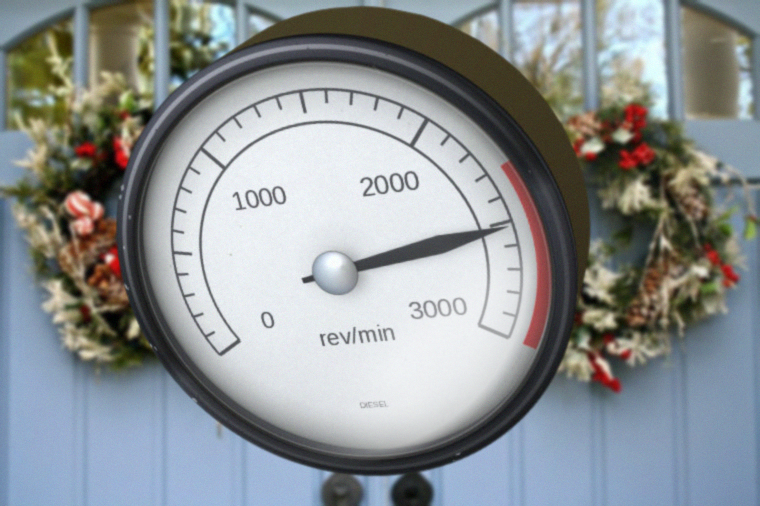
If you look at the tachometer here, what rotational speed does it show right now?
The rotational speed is 2500 rpm
